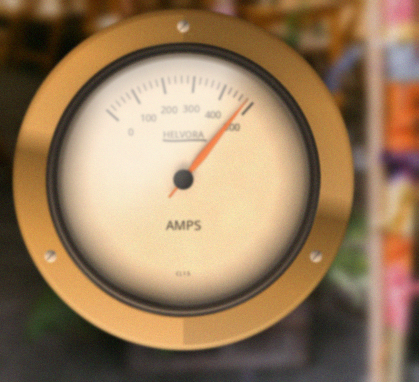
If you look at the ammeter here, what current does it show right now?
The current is 480 A
